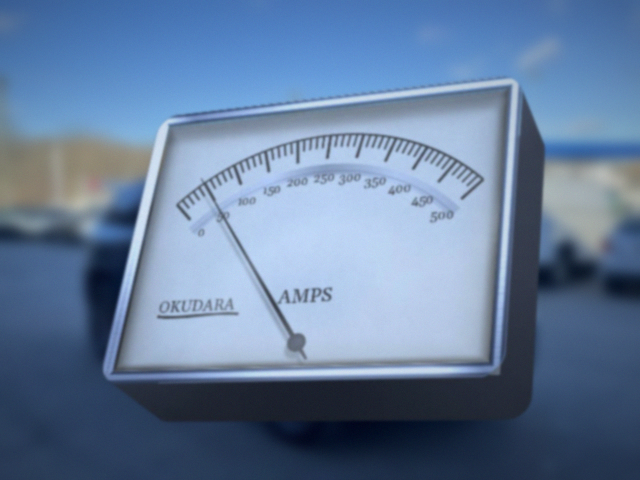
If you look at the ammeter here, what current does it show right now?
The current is 50 A
